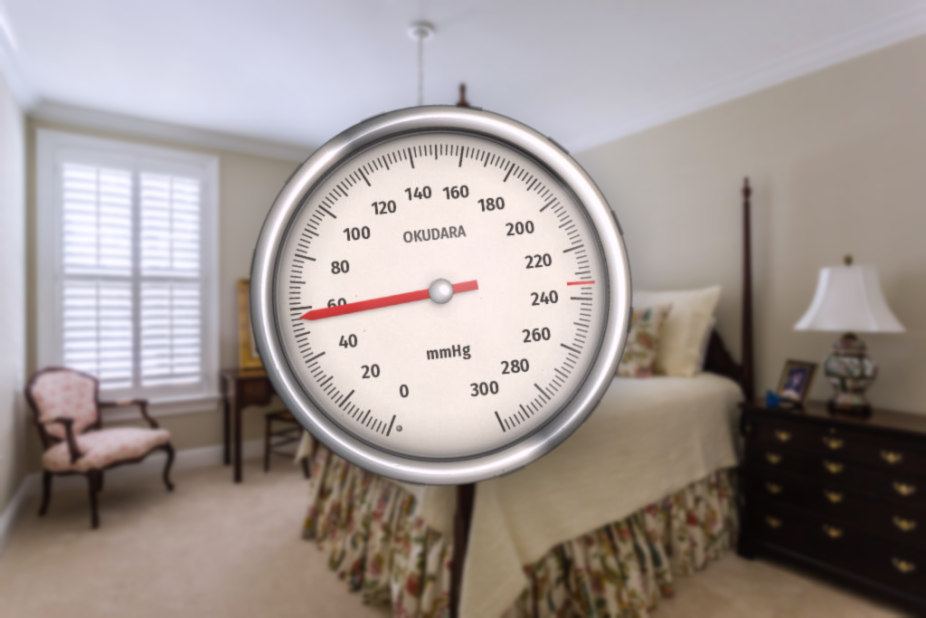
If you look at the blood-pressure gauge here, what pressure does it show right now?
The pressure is 56 mmHg
